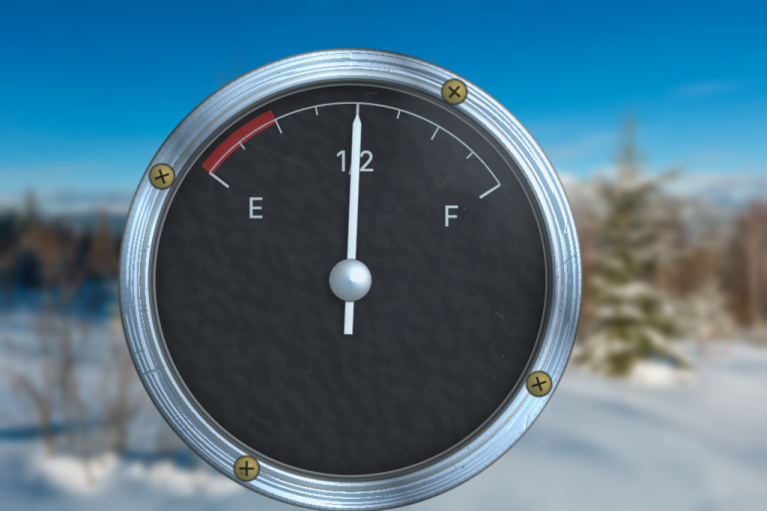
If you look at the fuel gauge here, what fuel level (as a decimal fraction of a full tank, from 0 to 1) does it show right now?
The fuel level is 0.5
